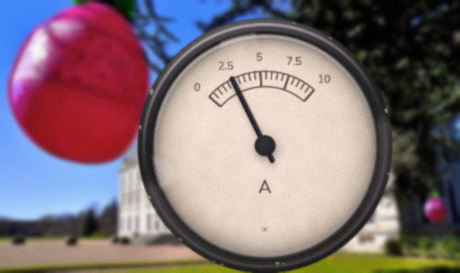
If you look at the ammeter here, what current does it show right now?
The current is 2.5 A
